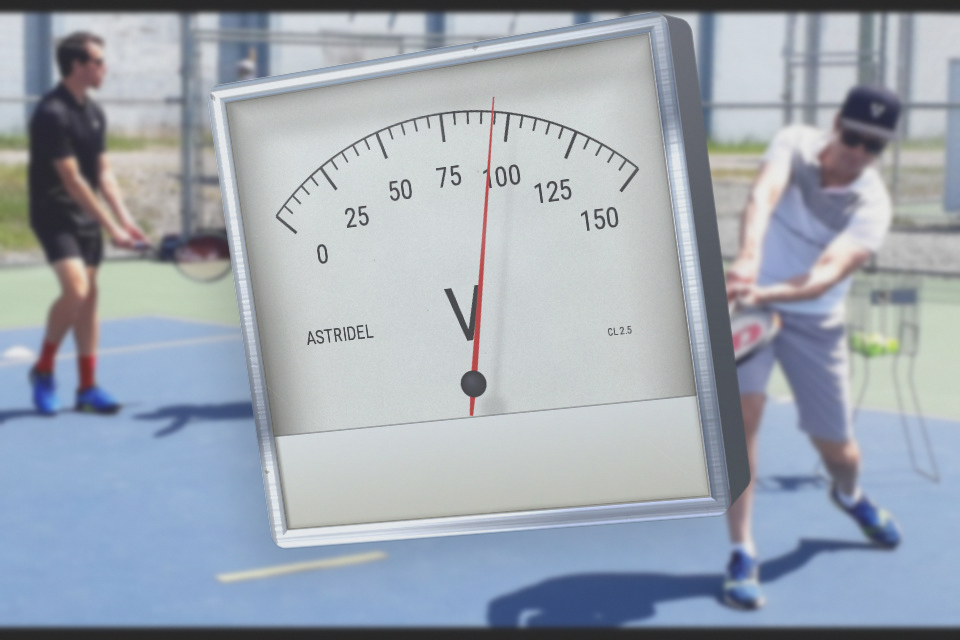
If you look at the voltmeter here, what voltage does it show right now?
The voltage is 95 V
